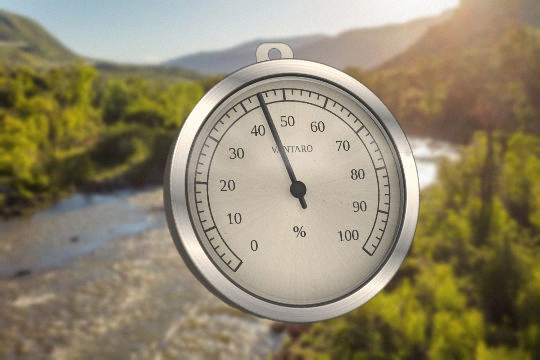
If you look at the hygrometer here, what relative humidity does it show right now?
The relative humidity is 44 %
